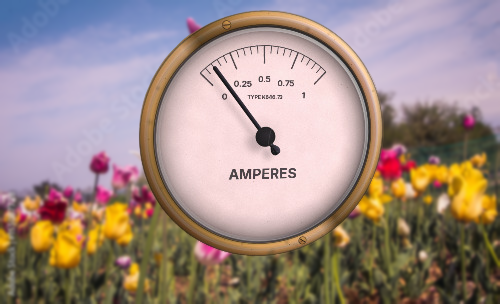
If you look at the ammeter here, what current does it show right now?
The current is 0.1 A
